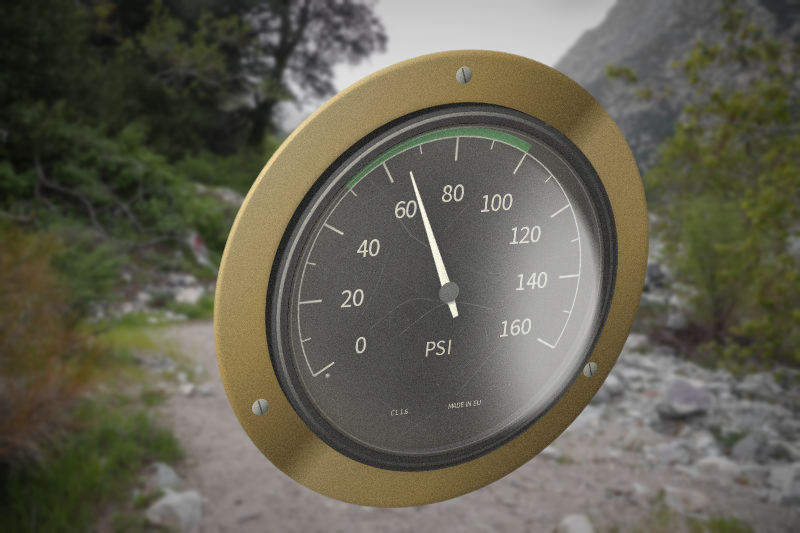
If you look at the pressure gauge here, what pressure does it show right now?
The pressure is 65 psi
